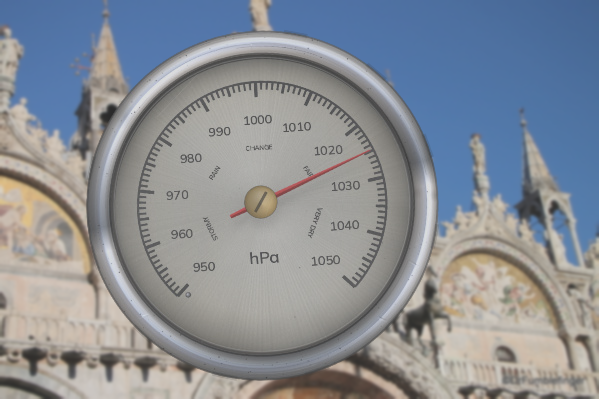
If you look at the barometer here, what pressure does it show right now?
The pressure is 1025 hPa
